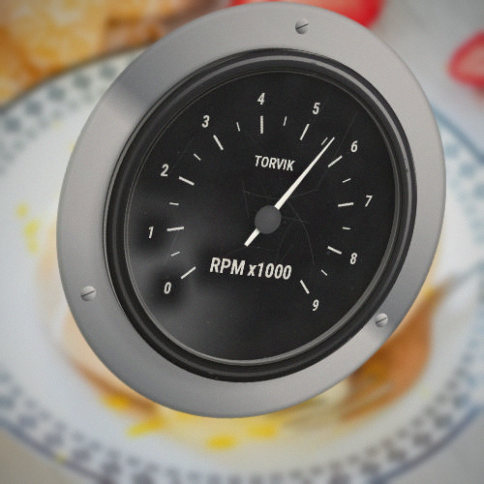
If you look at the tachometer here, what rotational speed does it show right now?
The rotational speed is 5500 rpm
